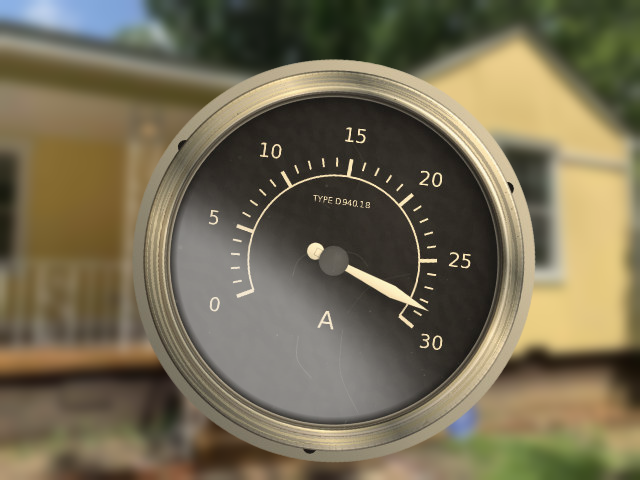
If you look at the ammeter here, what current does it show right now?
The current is 28.5 A
